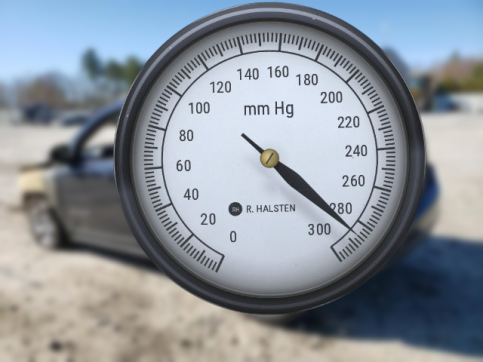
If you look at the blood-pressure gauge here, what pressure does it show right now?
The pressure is 286 mmHg
